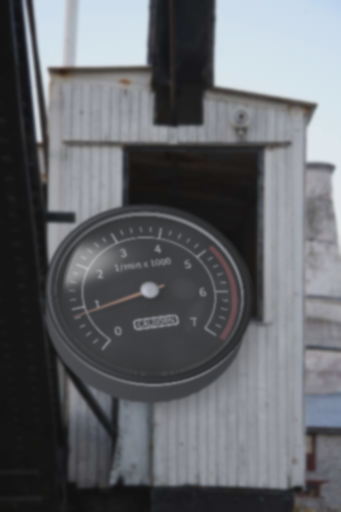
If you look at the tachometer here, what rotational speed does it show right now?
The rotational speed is 800 rpm
